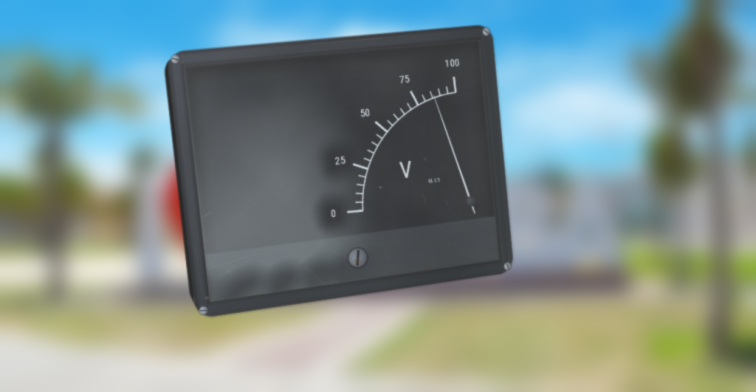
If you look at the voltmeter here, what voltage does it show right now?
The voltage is 85 V
